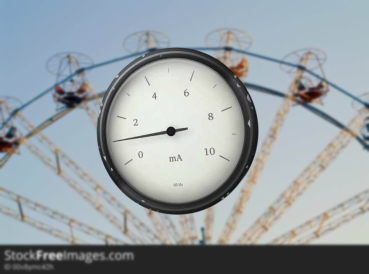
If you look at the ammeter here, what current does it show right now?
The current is 1 mA
